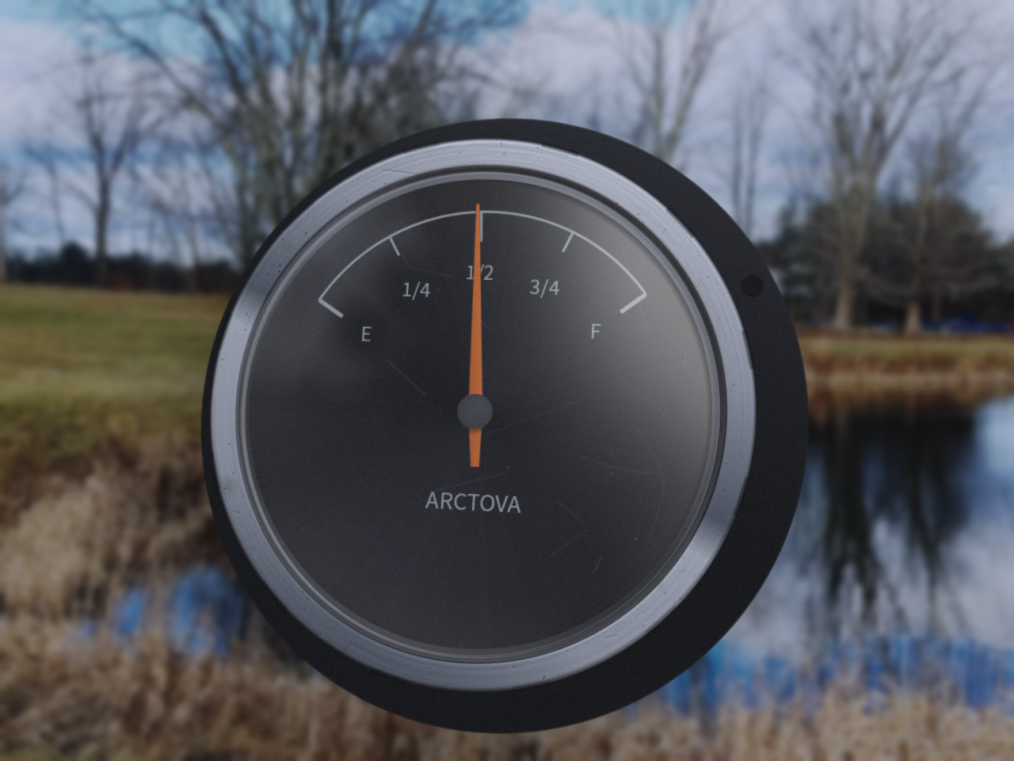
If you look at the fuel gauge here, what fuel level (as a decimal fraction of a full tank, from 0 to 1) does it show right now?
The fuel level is 0.5
